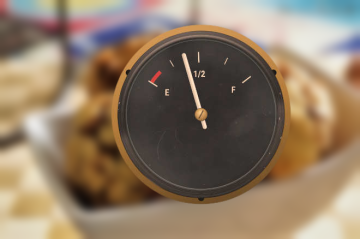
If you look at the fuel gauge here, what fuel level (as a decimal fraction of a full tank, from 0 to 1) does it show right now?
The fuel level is 0.375
